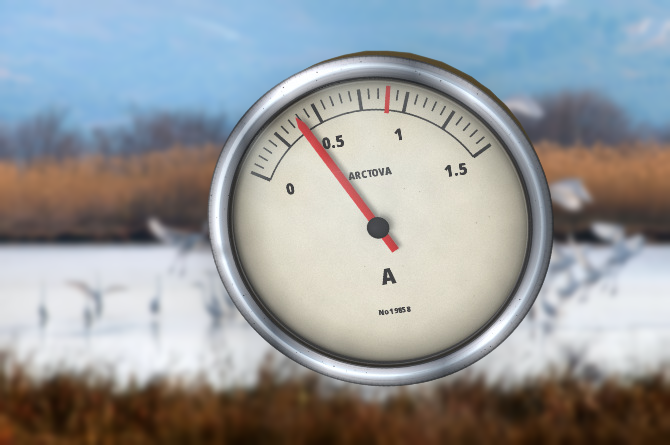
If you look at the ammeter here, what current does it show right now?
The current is 0.4 A
